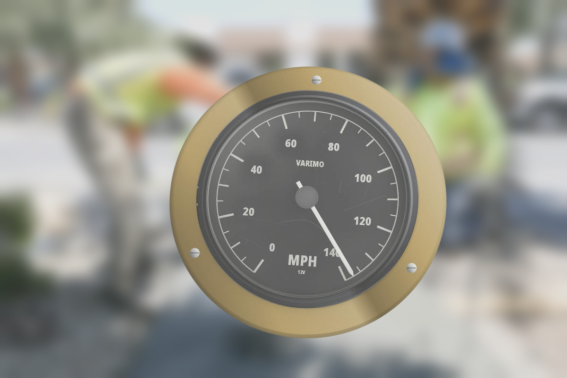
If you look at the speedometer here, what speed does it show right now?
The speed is 137.5 mph
